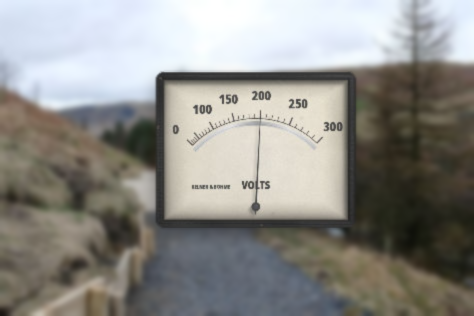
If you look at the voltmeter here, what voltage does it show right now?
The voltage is 200 V
